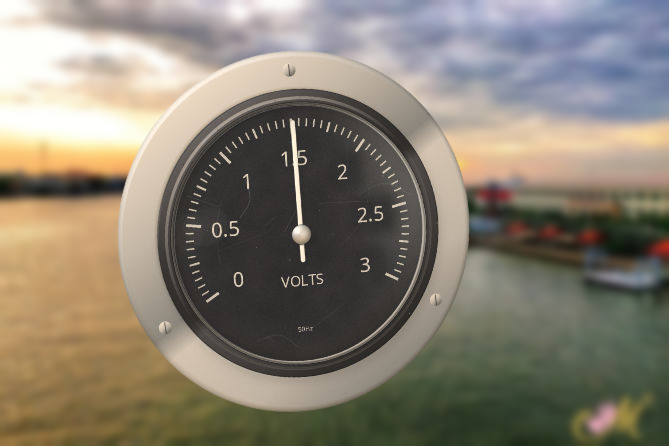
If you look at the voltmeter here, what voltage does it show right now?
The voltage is 1.5 V
